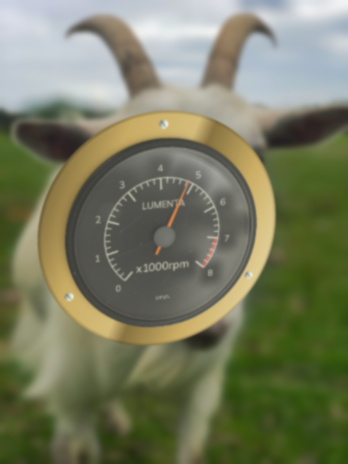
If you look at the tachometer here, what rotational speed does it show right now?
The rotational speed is 4800 rpm
